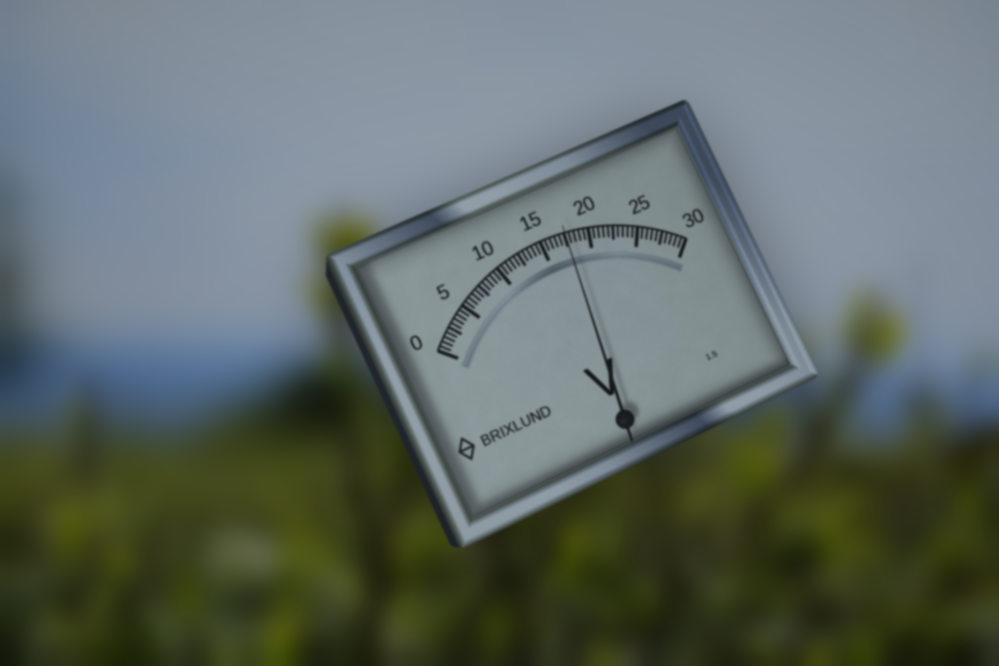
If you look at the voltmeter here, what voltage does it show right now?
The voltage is 17.5 V
